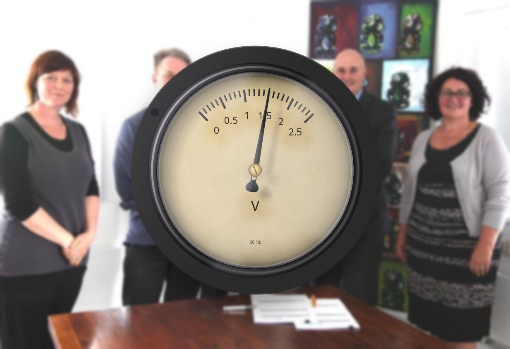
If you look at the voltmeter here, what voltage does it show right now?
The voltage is 1.5 V
